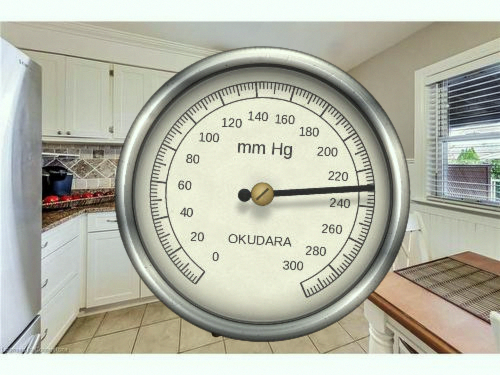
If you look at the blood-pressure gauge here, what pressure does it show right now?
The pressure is 230 mmHg
